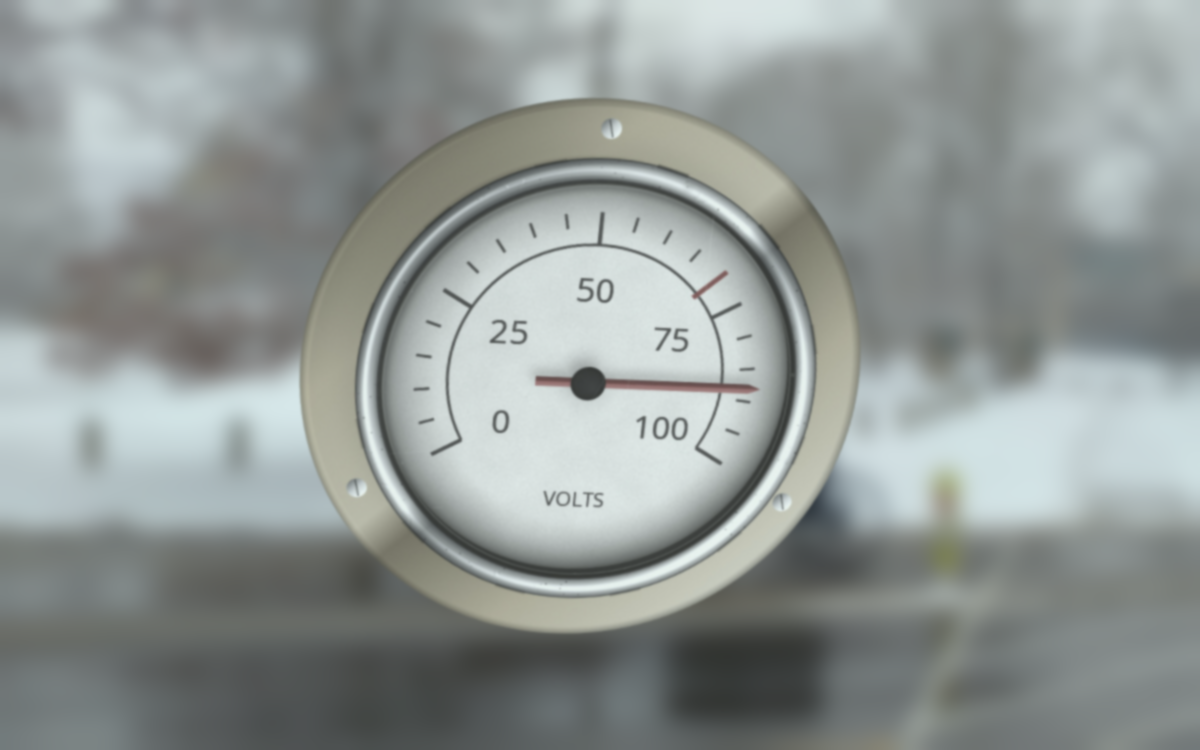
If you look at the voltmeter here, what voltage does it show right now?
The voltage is 87.5 V
